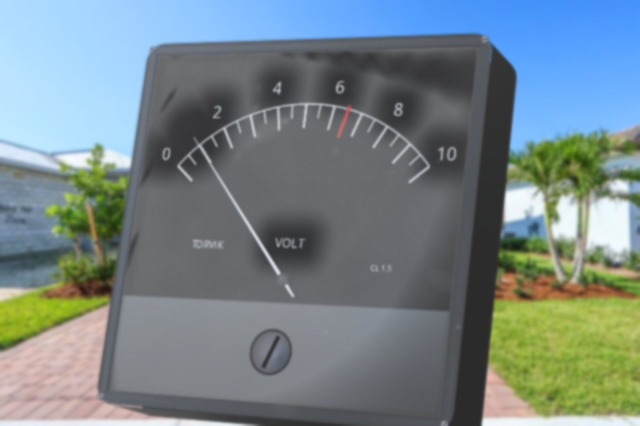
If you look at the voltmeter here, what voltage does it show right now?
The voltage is 1 V
